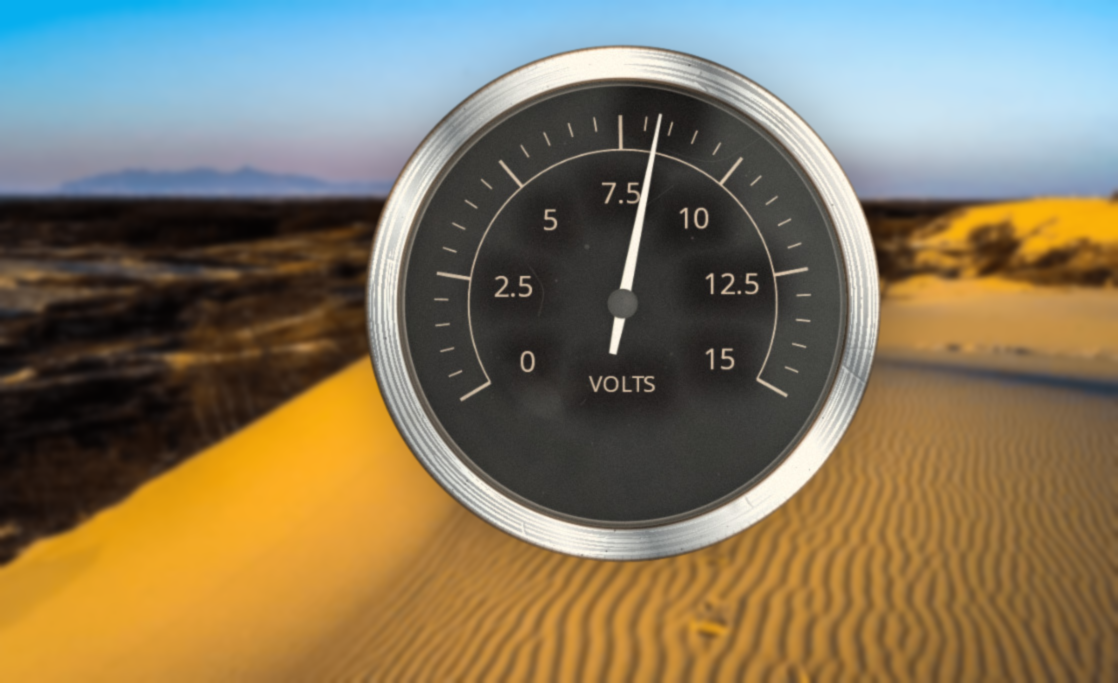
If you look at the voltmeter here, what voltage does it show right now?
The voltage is 8.25 V
